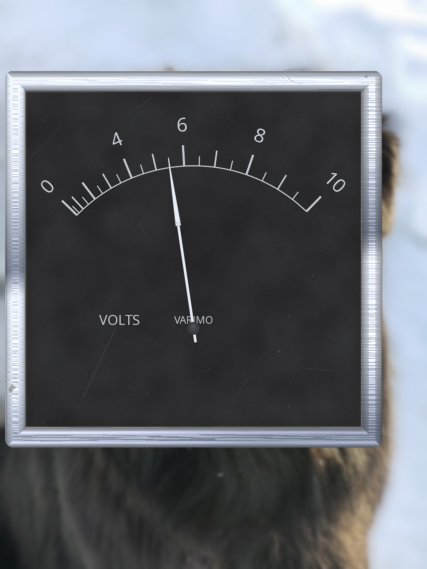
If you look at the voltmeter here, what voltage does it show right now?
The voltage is 5.5 V
